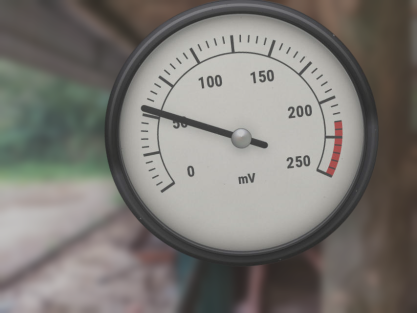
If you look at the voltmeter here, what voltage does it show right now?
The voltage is 55 mV
